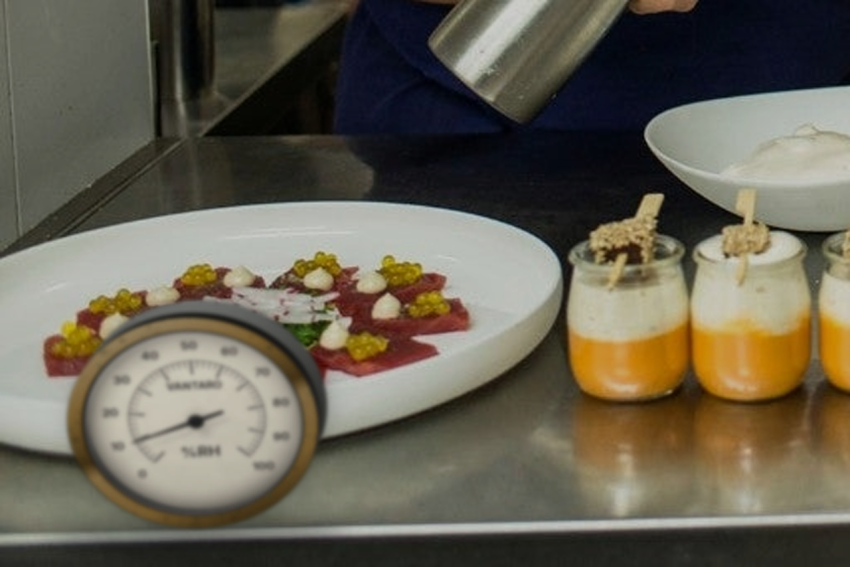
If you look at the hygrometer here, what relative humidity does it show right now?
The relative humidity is 10 %
